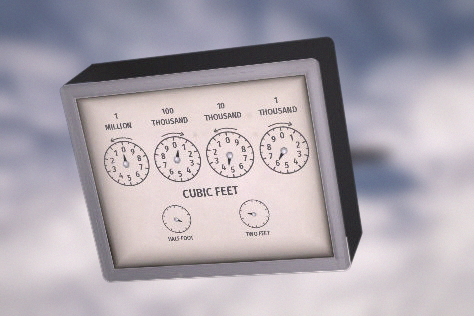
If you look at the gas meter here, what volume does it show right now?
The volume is 4600 ft³
